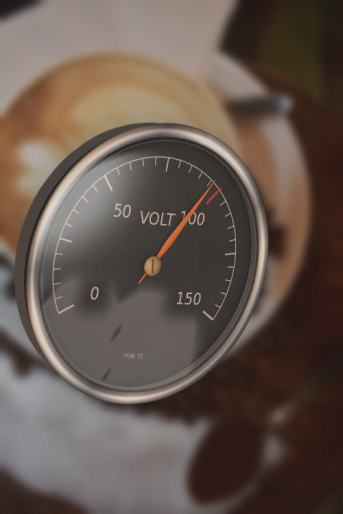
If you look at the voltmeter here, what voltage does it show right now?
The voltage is 95 V
